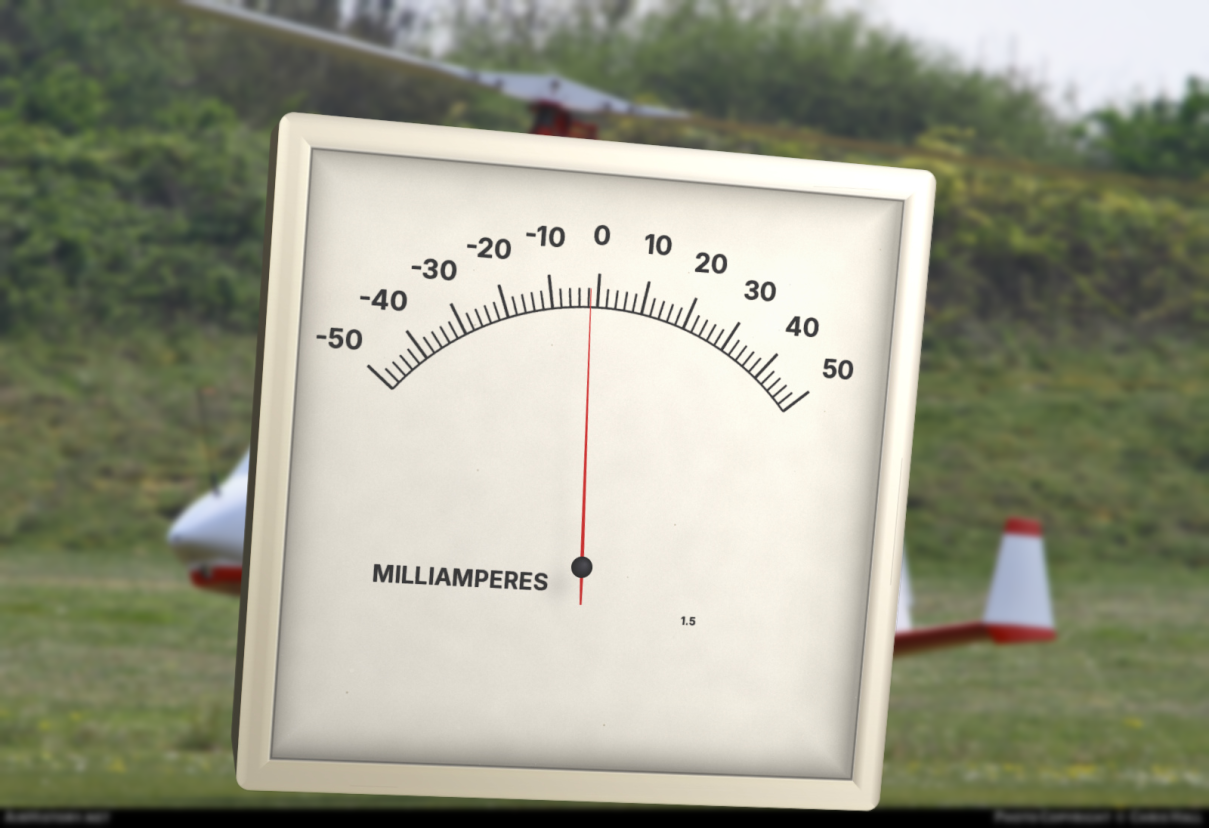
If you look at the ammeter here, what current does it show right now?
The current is -2 mA
